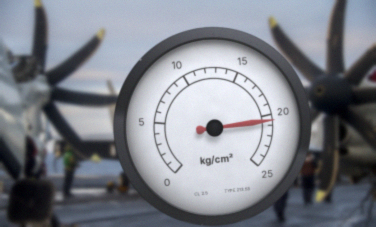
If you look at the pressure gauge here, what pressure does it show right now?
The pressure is 20.5 kg/cm²
